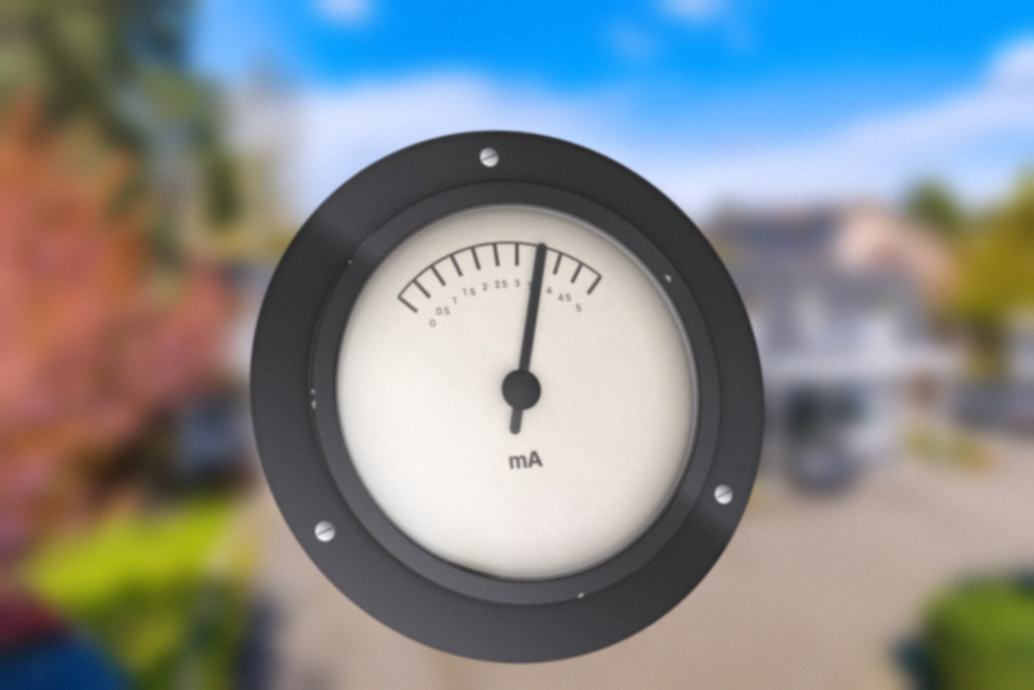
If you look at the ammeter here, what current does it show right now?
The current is 3.5 mA
